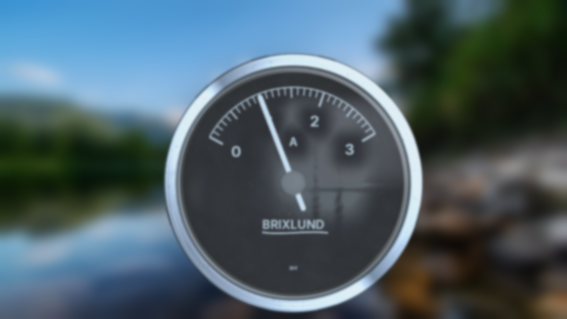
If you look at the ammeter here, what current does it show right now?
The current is 1 A
